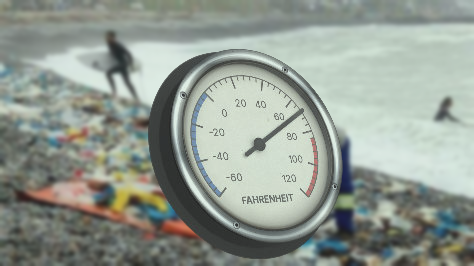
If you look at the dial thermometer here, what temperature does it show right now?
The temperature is 68 °F
